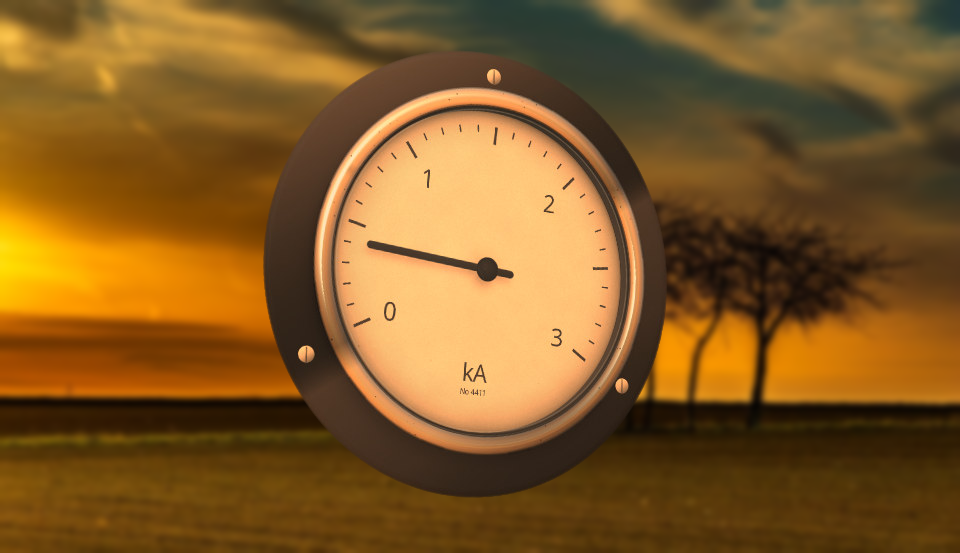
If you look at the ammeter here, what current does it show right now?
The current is 0.4 kA
